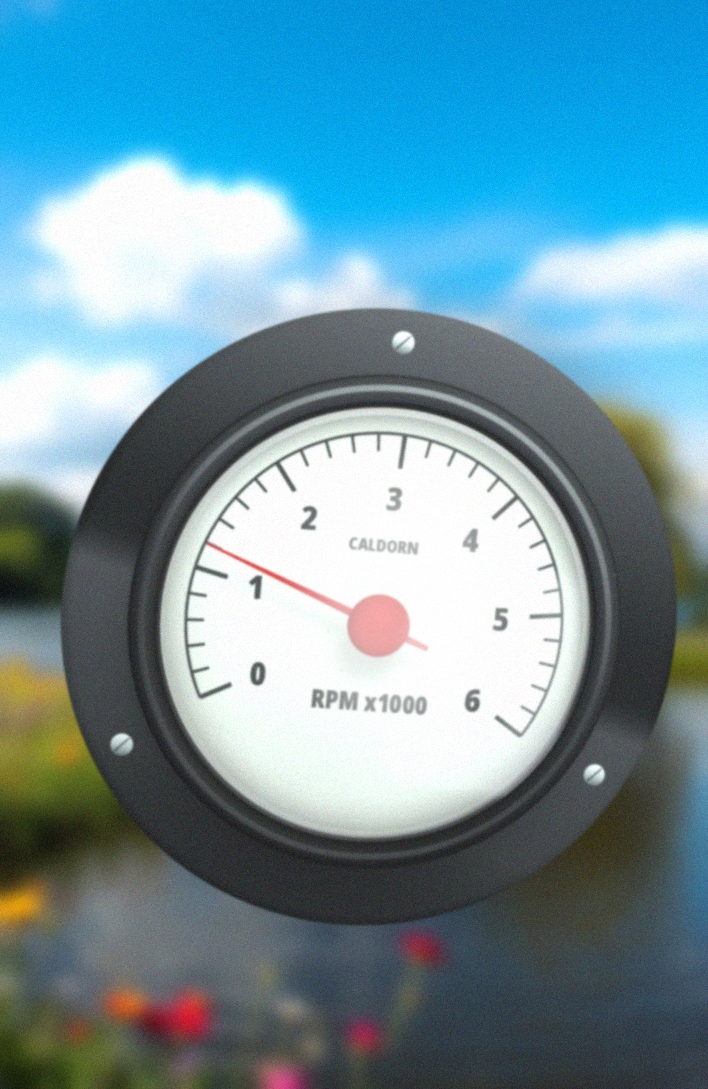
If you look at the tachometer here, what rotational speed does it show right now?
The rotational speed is 1200 rpm
